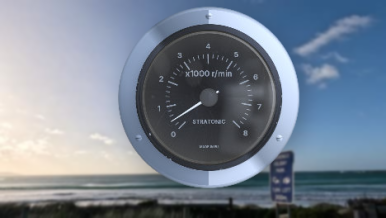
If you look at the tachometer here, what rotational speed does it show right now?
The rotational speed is 400 rpm
